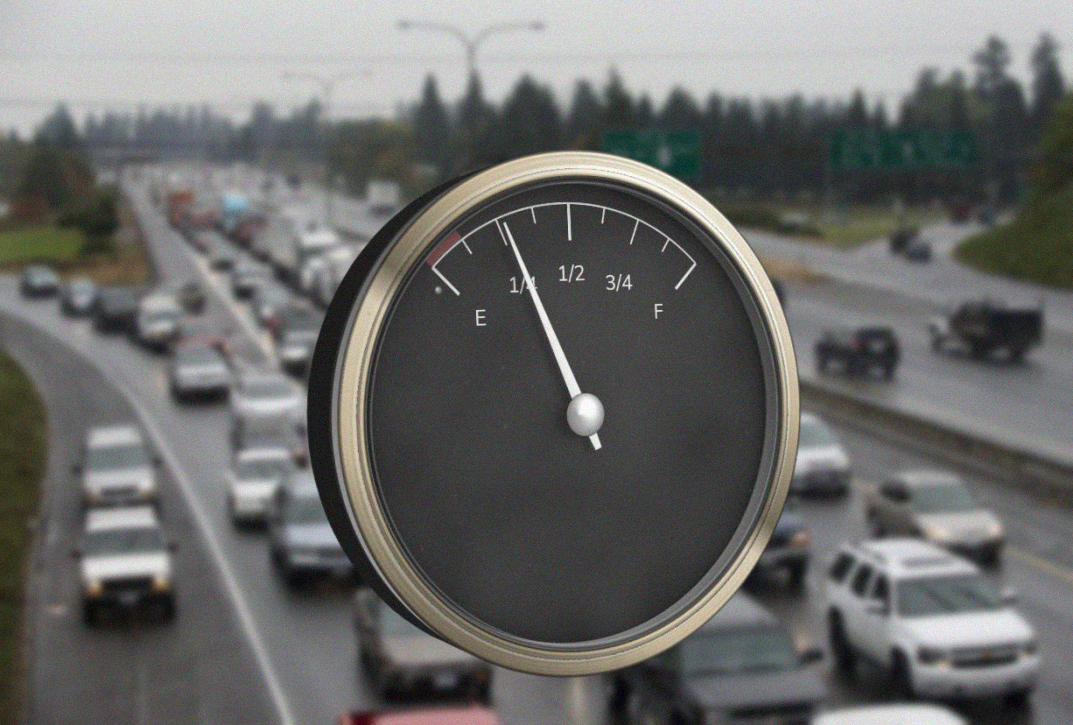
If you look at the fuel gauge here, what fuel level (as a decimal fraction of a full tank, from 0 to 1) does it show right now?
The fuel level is 0.25
